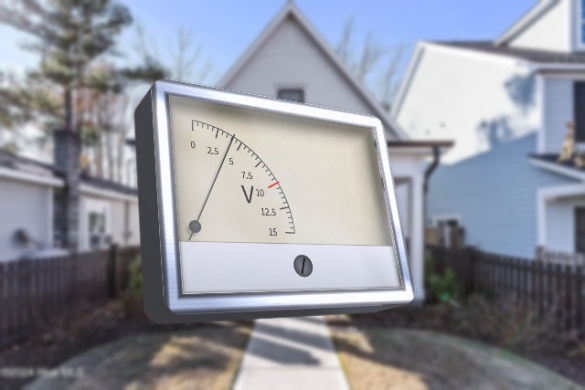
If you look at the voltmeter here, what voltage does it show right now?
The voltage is 4 V
